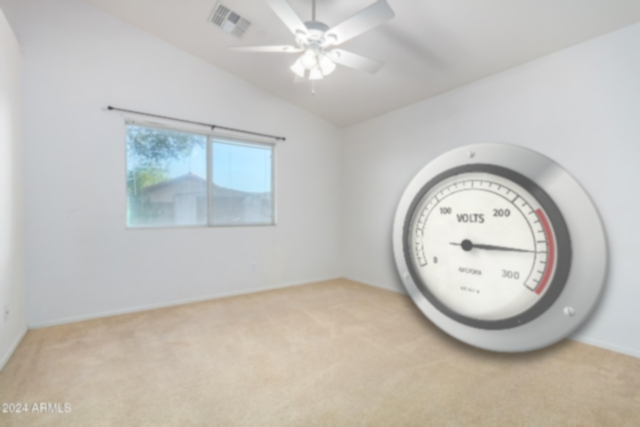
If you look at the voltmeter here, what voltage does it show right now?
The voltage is 260 V
